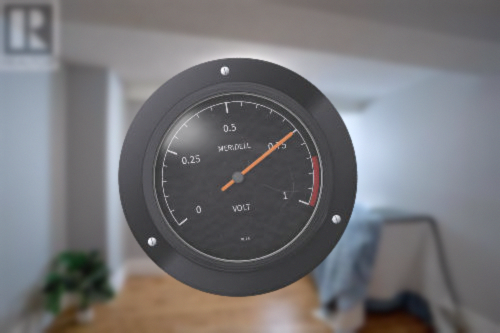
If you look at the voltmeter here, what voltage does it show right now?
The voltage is 0.75 V
